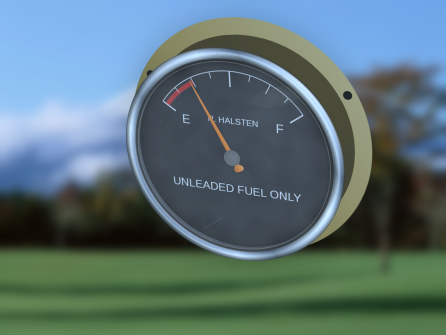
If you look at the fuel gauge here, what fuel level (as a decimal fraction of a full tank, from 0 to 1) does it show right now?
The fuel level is 0.25
